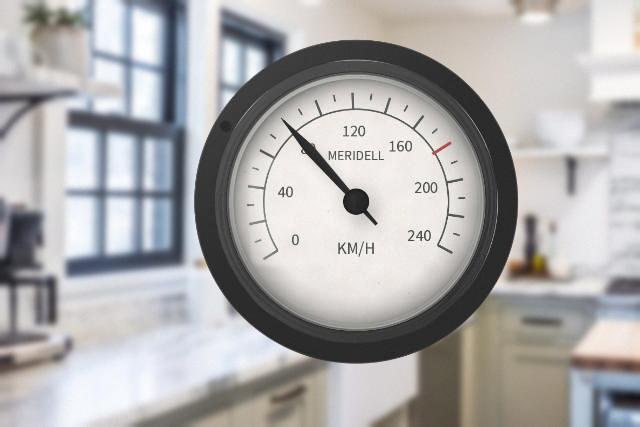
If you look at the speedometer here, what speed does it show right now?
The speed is 80 km/h
